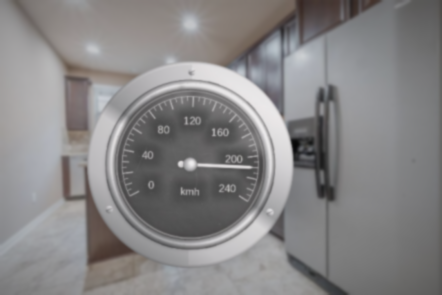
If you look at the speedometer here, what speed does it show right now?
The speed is 210 km/h
